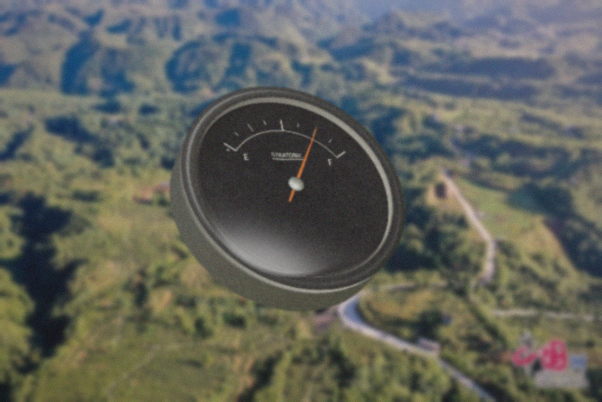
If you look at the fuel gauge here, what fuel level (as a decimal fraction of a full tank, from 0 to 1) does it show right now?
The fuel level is 0.75
